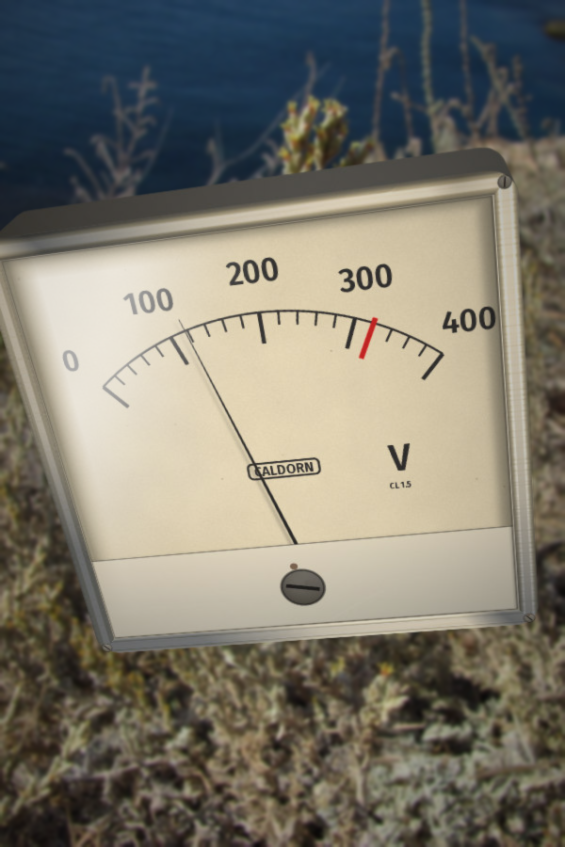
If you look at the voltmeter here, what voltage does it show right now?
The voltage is 120 V
